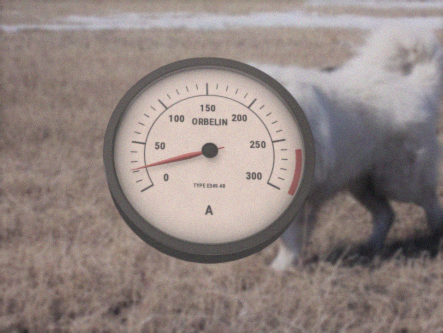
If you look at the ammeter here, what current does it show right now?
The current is 20 A
